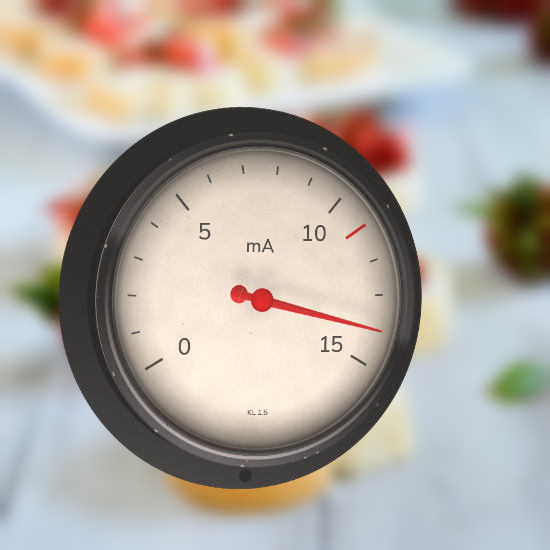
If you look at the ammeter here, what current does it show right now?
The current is 14 mA
